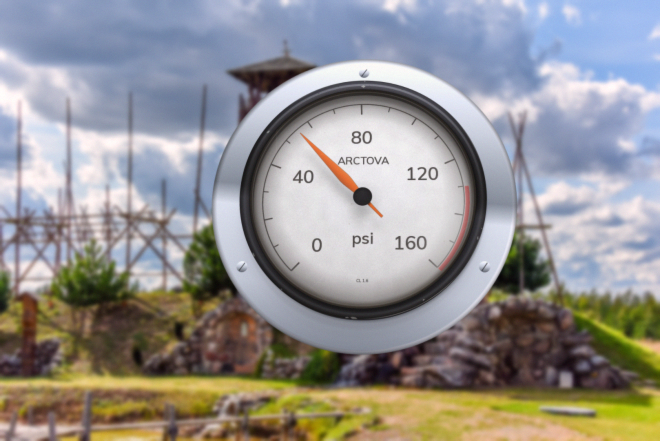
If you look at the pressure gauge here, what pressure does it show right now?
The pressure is 55 psi
